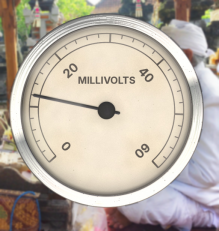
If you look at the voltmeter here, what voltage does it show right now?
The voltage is 12 mV
